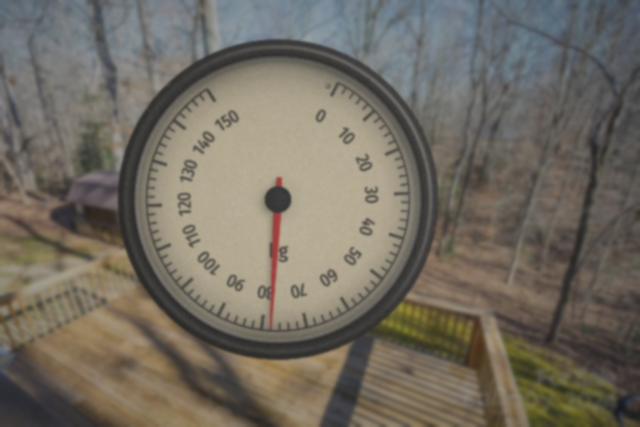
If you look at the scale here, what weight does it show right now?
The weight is 78 kg
